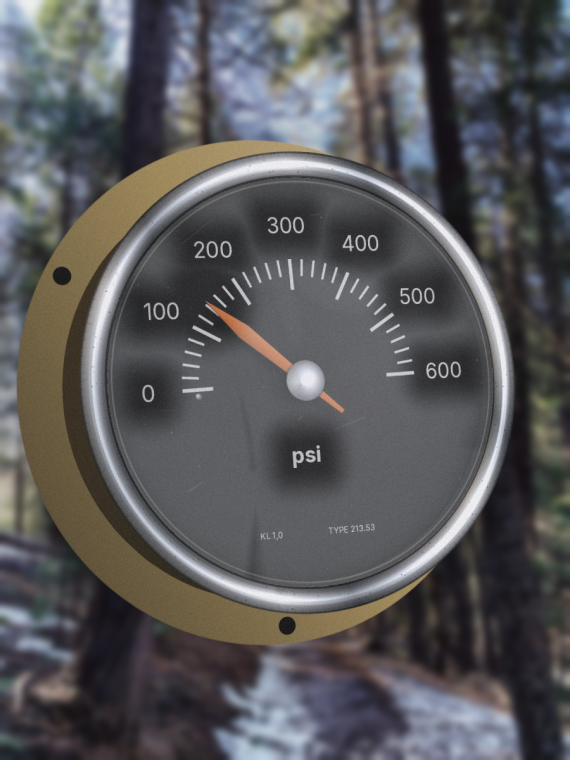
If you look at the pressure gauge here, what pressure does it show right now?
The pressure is 140 psi
